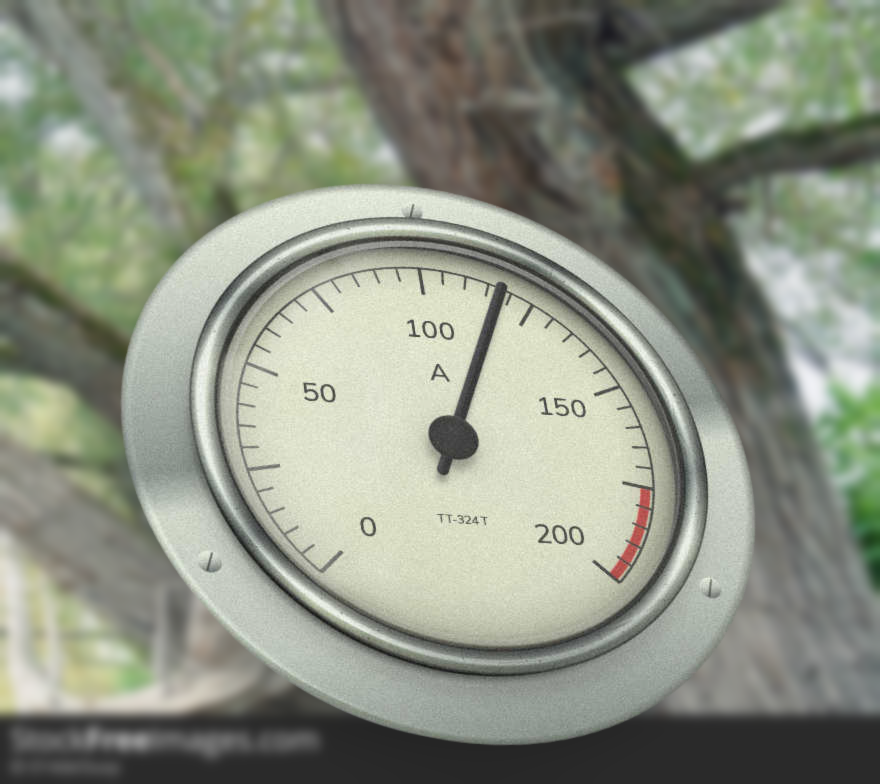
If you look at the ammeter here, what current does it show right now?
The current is 117.5 A
